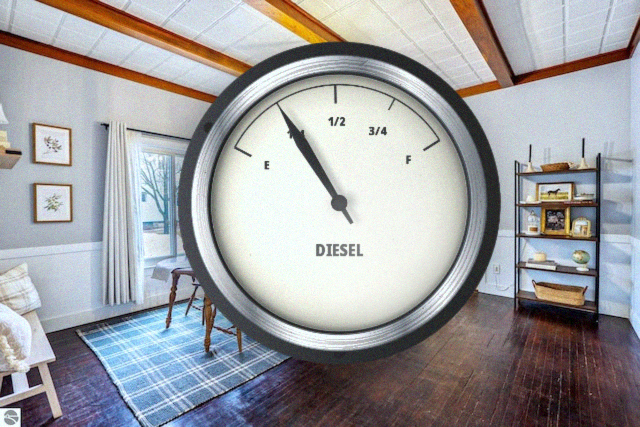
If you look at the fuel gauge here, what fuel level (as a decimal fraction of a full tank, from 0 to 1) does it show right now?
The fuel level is 0.25
